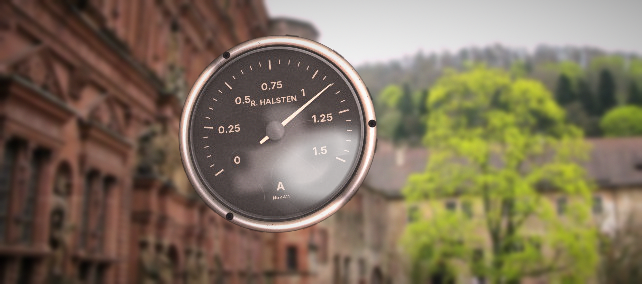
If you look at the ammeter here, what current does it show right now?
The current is 1.1 A
